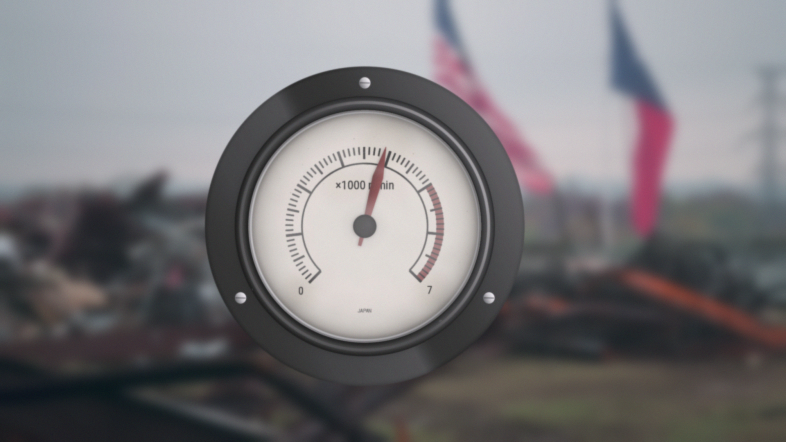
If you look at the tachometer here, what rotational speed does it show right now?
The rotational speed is 3900 rpm
